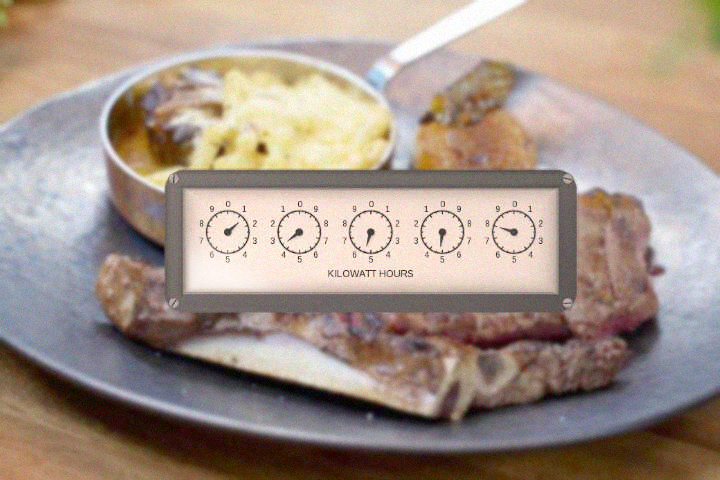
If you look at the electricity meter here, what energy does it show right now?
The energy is 13548 kWh
